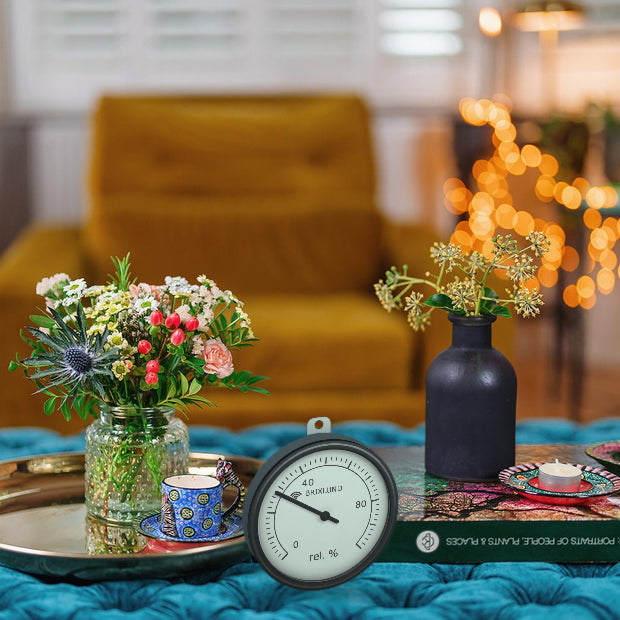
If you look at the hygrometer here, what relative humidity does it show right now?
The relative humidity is 28 %
